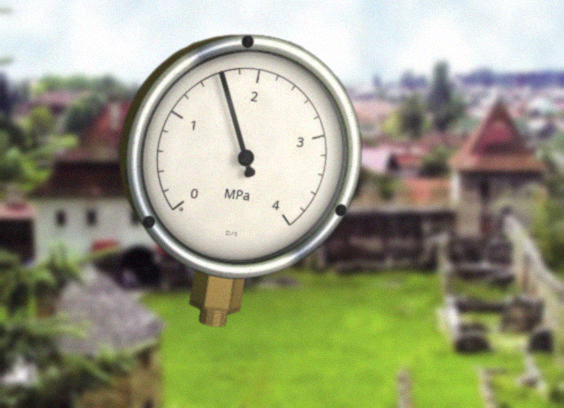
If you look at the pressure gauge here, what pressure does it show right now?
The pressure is 1.6 MPa
